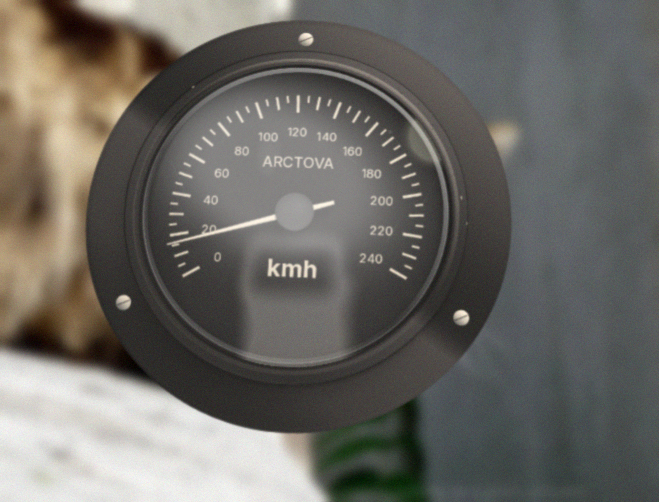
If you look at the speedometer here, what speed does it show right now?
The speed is 15 km/h
